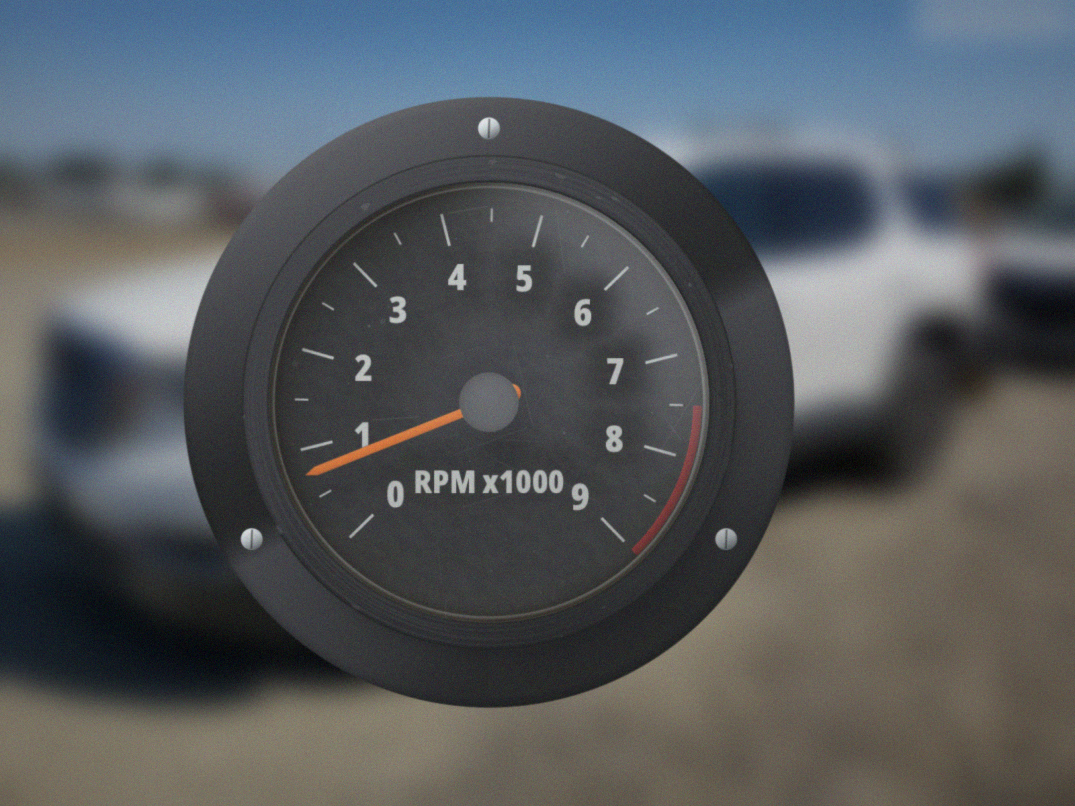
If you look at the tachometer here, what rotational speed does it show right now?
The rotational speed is 750 rpm
